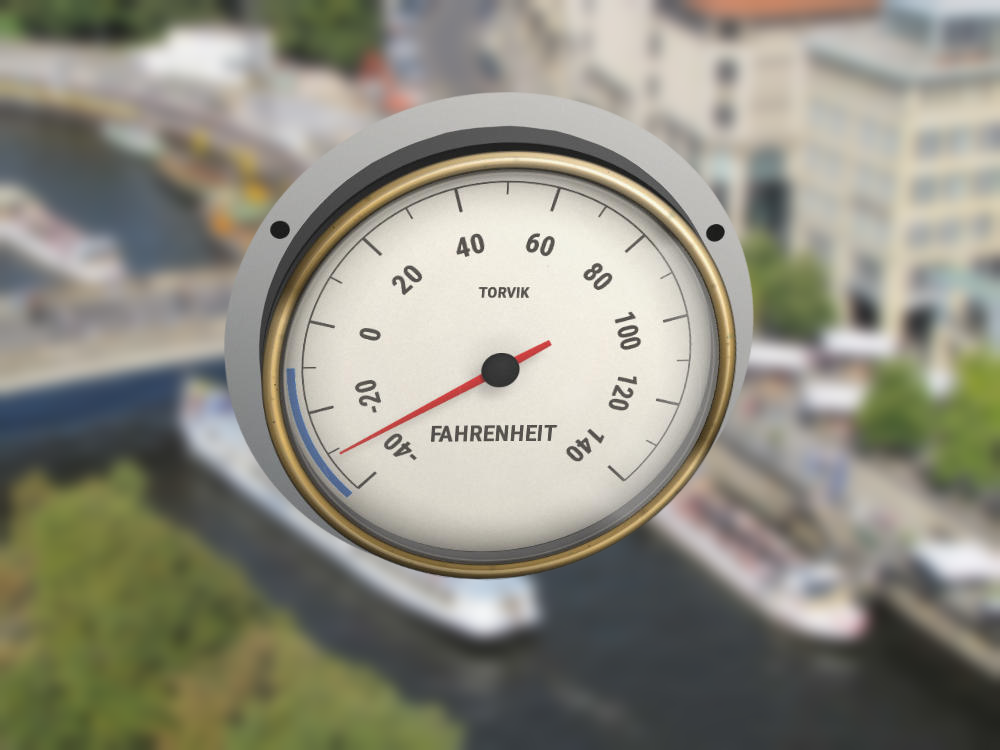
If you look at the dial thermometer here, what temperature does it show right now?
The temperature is -30 °F
